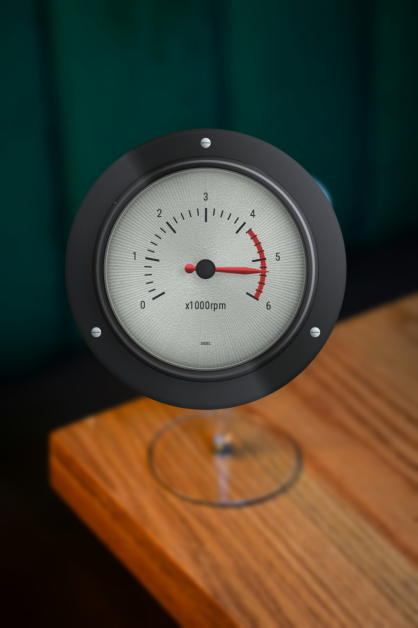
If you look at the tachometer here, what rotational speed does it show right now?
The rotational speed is 5300 rpm
